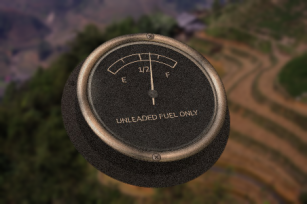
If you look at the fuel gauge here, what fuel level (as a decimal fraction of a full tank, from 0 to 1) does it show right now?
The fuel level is 0.625
